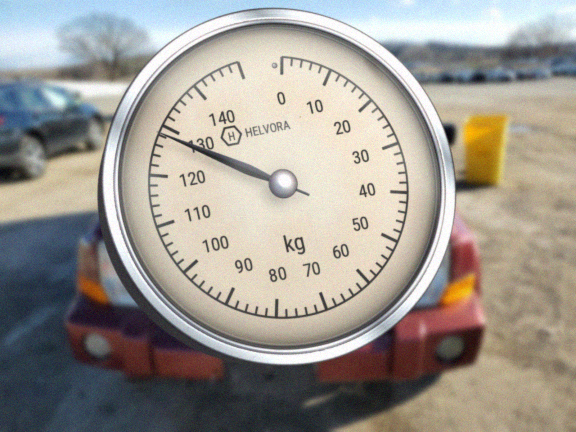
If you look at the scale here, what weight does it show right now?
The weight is 128 kg
